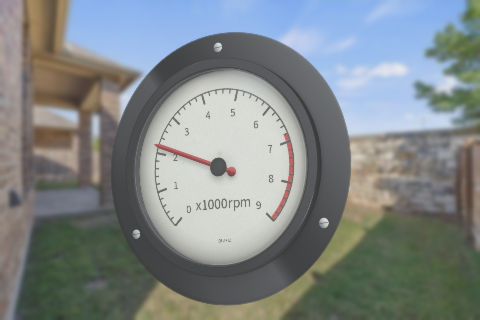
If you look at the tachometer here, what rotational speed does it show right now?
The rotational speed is 2200 rpm
